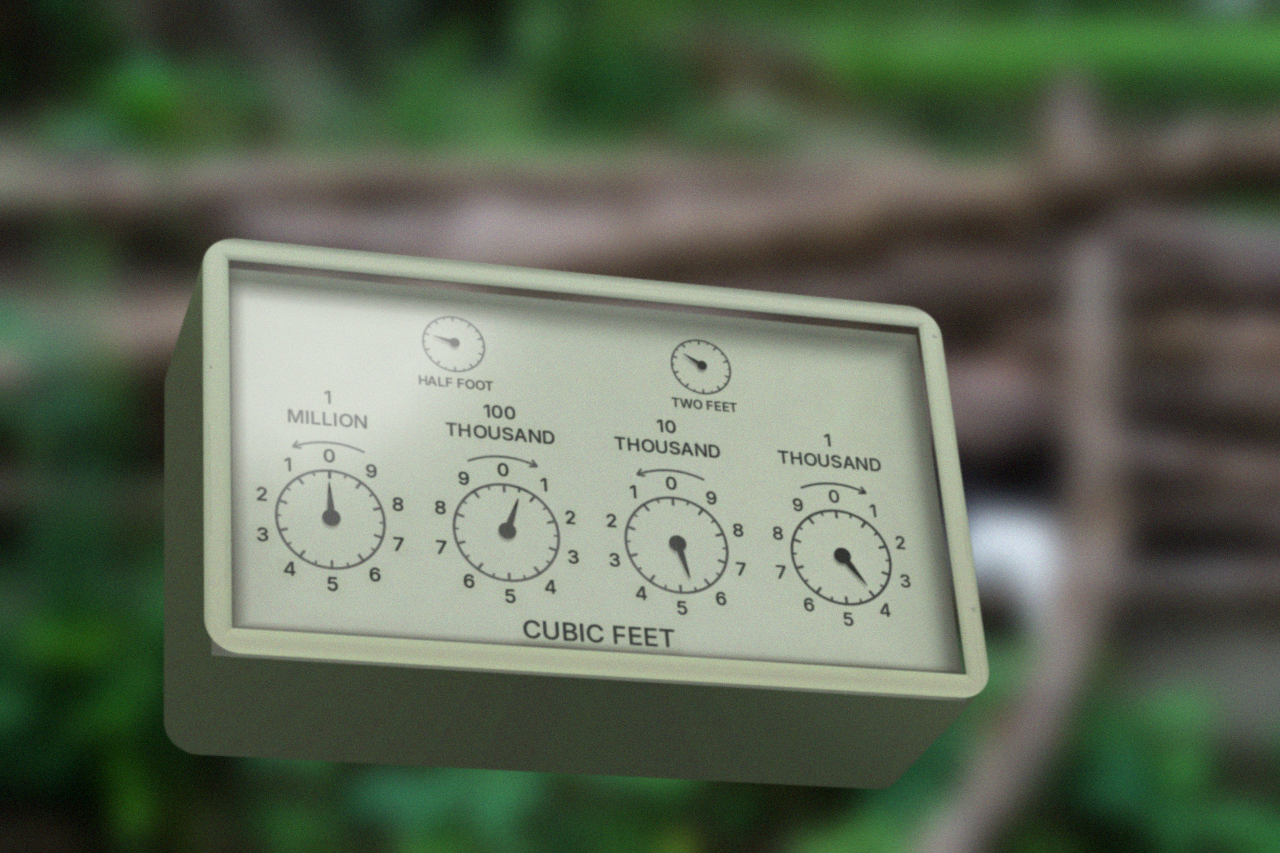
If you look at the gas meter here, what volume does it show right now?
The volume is 5400 ft³
